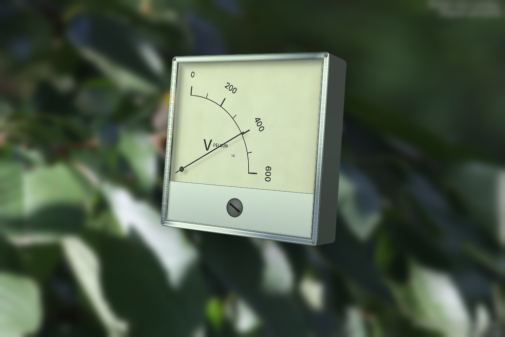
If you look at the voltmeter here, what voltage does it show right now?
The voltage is 400 V
